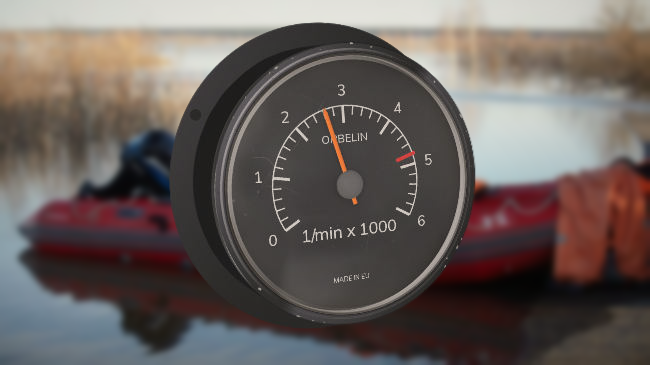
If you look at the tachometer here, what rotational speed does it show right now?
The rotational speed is 2600 rpm
